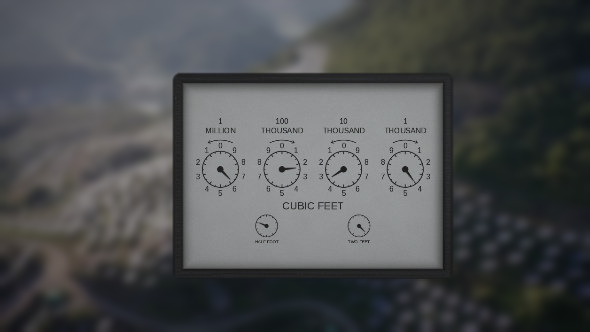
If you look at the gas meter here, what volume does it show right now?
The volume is 623400 ft³
